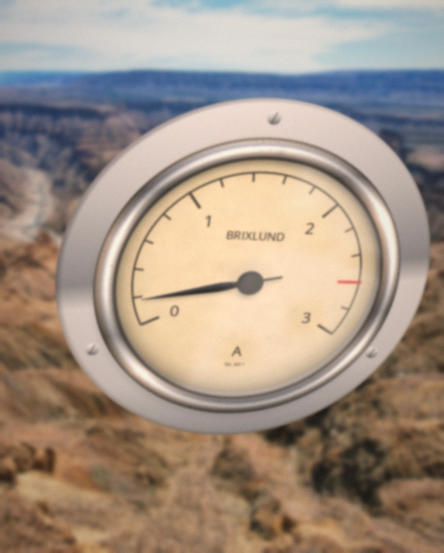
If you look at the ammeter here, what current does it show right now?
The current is 0.2 A
